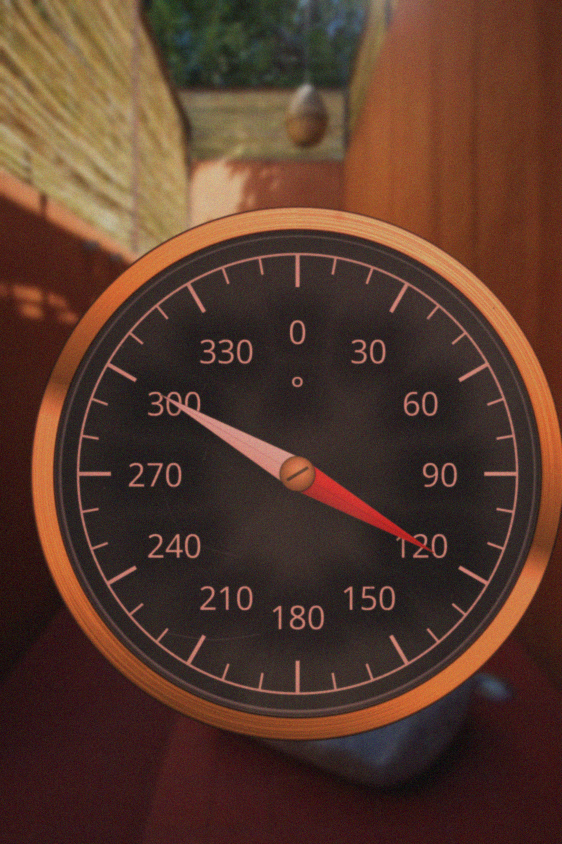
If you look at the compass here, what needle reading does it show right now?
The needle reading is 120 °
